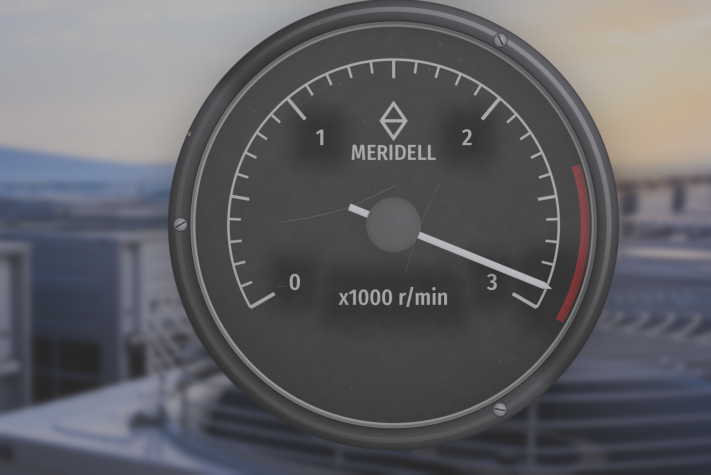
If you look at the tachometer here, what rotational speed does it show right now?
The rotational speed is 2900 rpm
